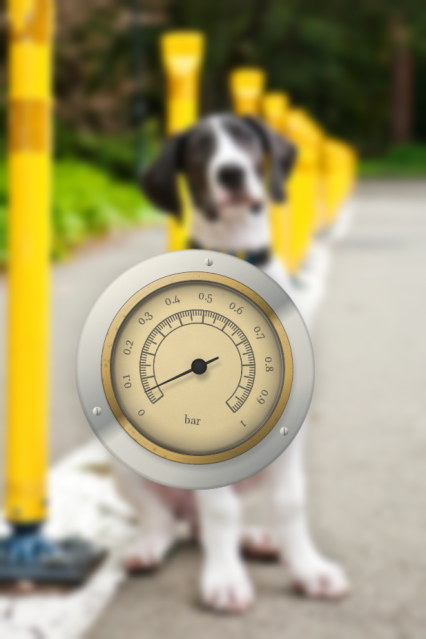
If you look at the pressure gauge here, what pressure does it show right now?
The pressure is 0.05 bar
